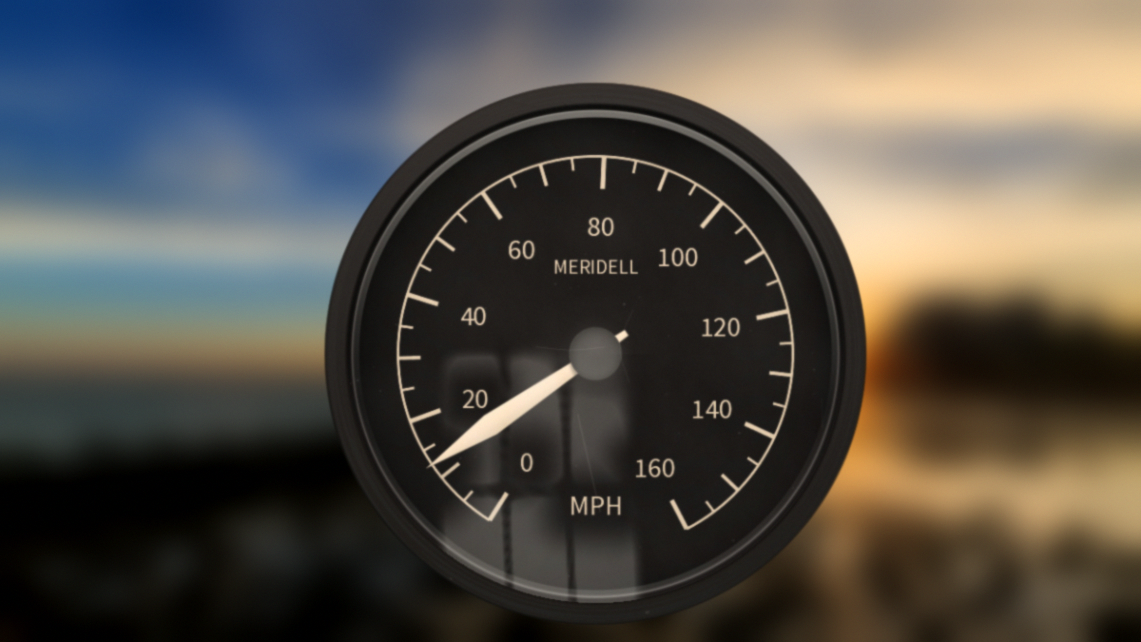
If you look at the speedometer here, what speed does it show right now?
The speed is 12.5 mph
